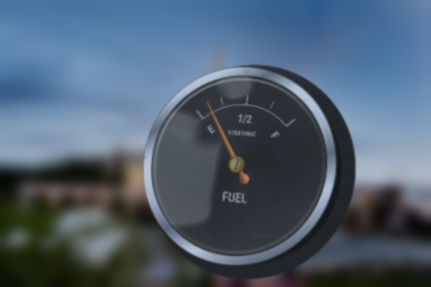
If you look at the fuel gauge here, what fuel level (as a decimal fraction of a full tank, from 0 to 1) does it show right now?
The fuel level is 0.125
